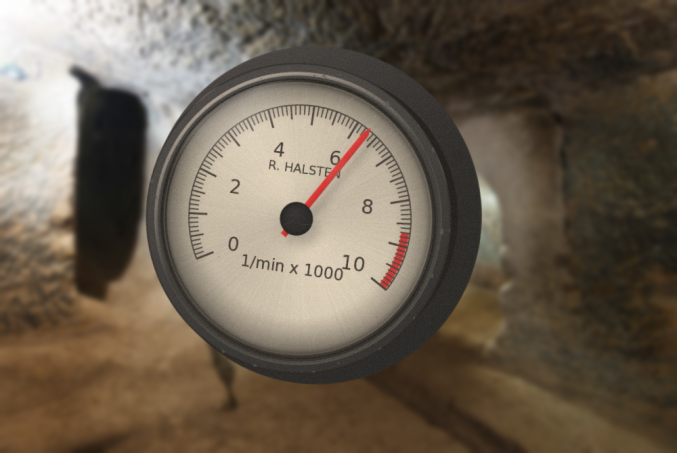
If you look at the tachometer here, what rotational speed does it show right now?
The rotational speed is 6300 rpm
